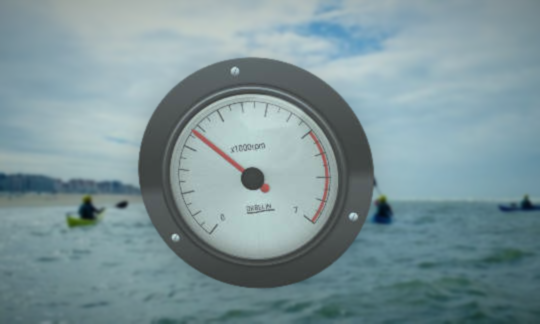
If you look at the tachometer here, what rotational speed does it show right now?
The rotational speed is 2375 rpm
